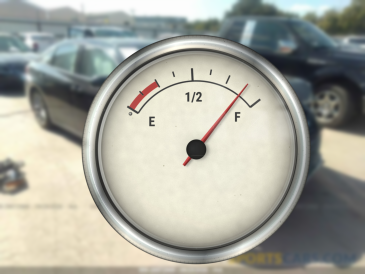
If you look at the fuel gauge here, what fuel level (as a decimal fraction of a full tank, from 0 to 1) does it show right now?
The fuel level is 0.875
